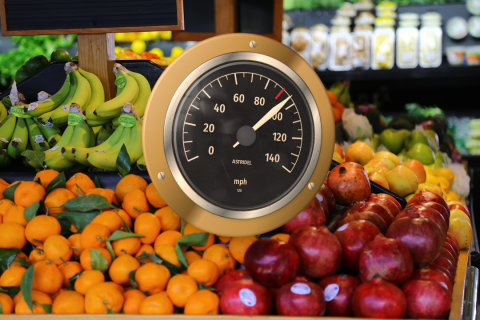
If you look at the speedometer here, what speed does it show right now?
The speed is 95 mph
